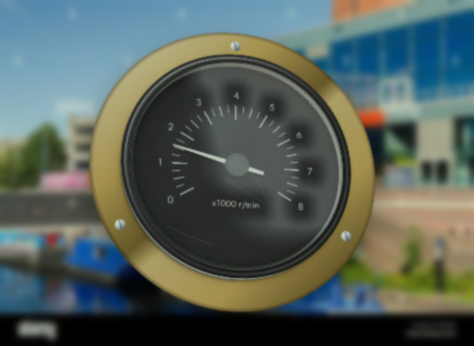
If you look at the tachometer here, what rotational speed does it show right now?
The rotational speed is 1500 rpm
